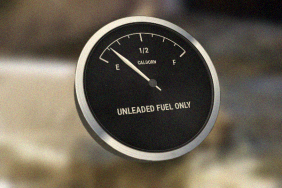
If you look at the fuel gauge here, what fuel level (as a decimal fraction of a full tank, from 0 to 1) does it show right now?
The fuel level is 0.125
